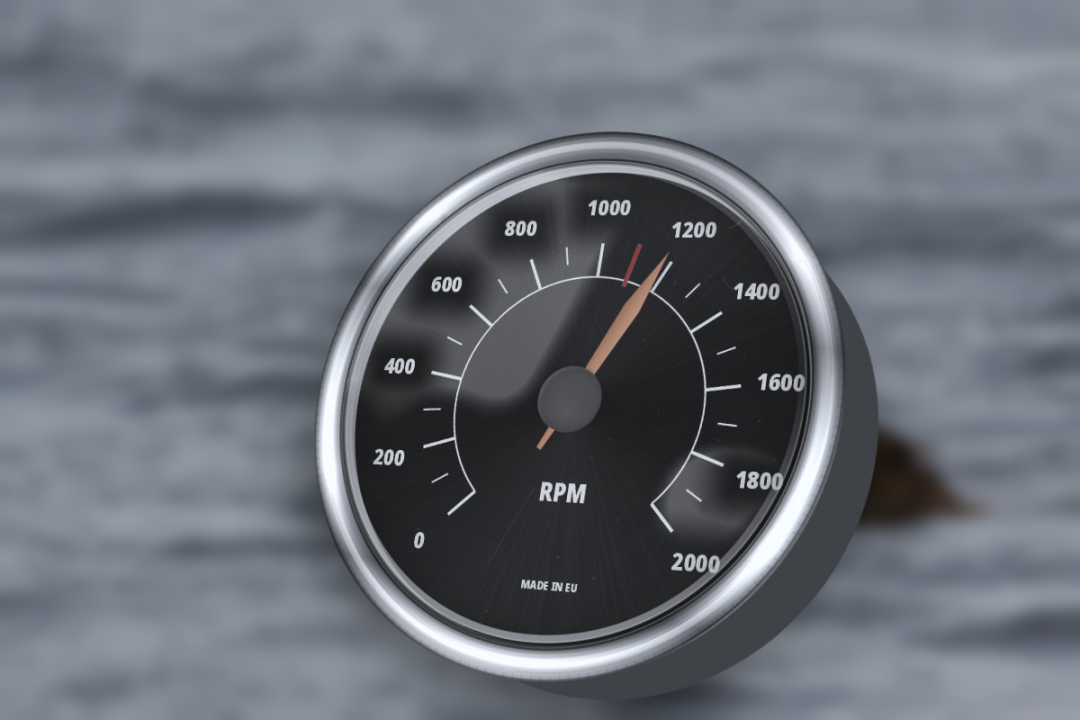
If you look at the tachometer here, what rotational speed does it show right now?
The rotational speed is 1200 rpm
